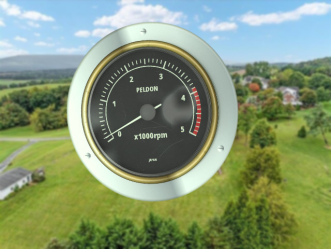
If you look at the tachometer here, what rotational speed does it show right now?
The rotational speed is 100 rpm
